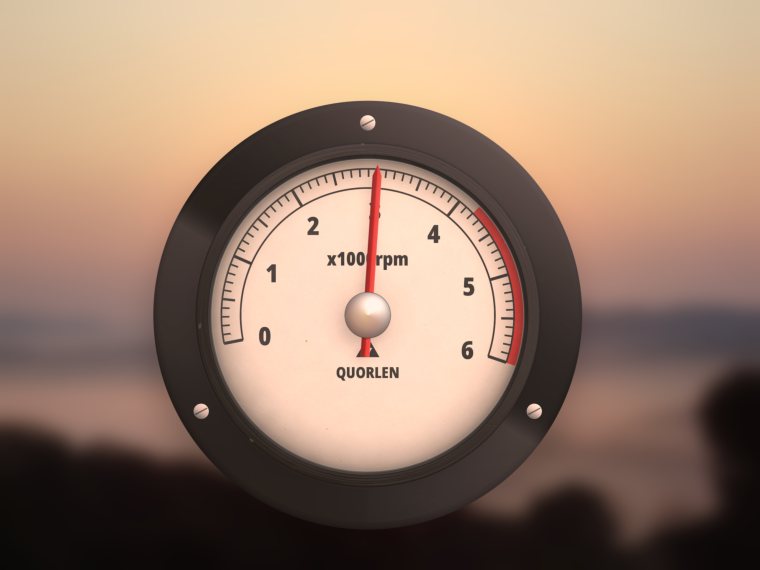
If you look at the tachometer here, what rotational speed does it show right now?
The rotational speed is 3000 rpm
